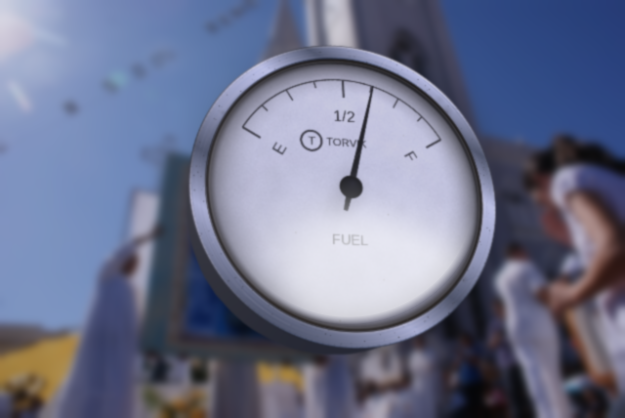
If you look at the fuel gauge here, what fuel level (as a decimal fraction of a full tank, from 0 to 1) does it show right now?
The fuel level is 0.625
